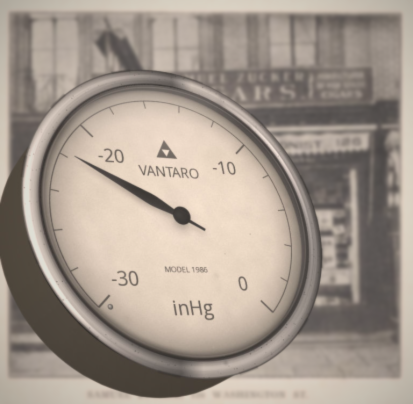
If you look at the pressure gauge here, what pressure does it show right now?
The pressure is -22 inHg
